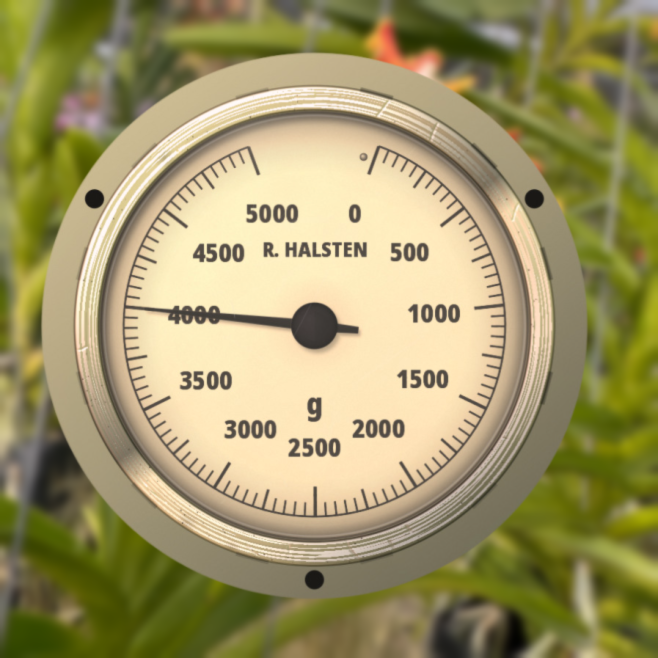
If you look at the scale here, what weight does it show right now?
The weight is 4000 g
